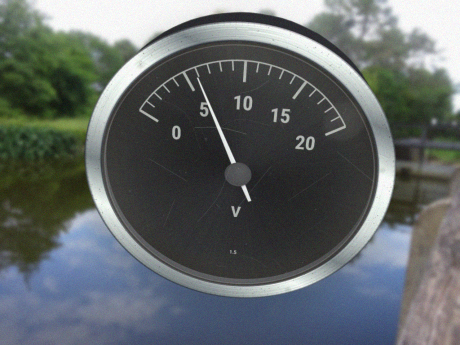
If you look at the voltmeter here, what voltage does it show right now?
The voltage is 6 V
